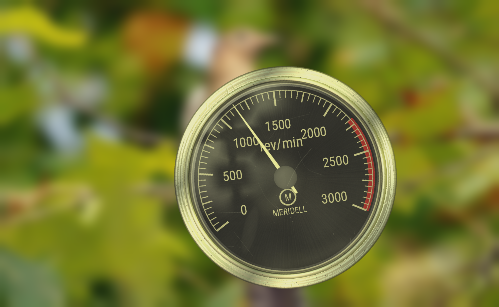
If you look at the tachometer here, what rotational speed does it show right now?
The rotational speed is 1150 rpm
